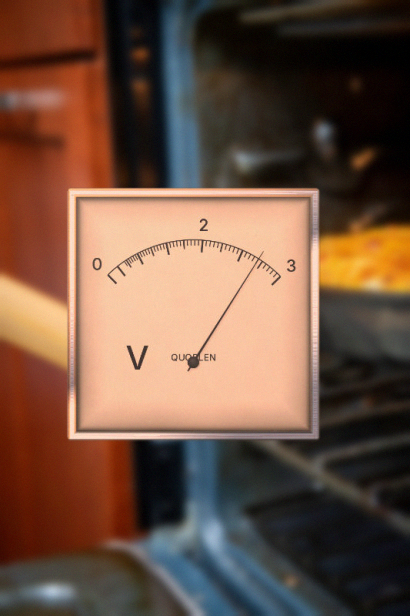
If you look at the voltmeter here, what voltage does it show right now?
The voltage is 2.7 V
